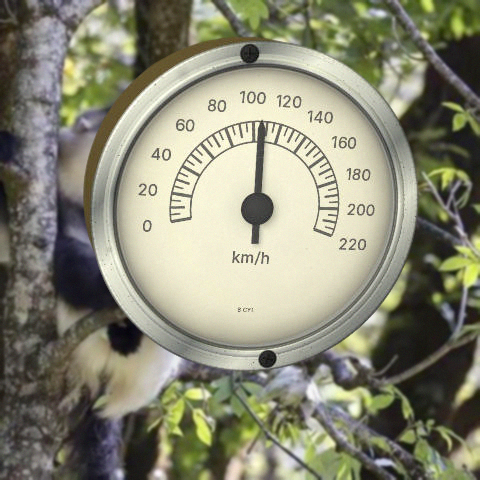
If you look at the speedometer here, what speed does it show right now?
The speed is 105 km/h
